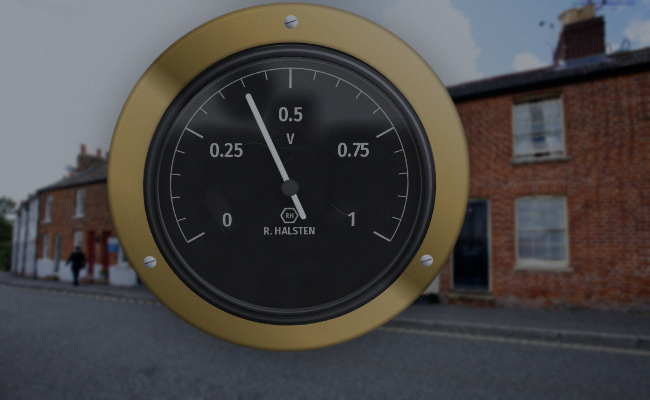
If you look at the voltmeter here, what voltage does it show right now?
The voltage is 0.4 V
